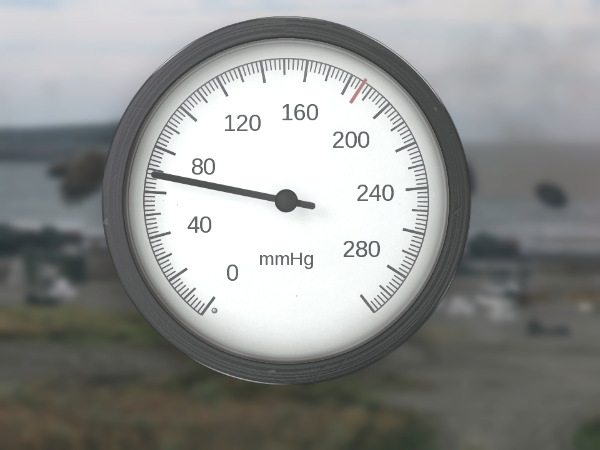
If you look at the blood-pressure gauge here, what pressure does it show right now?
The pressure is 68 mmHg
